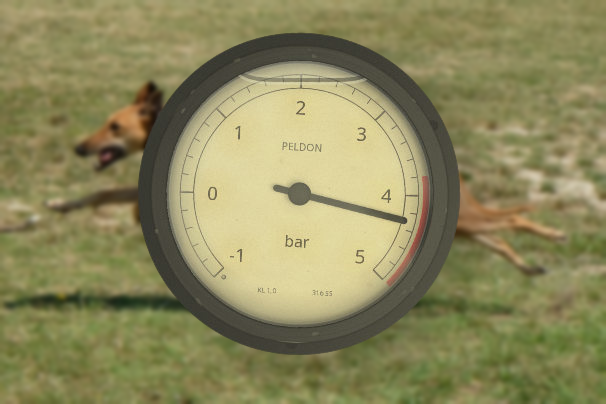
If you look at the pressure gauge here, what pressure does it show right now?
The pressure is 4.3 bar
